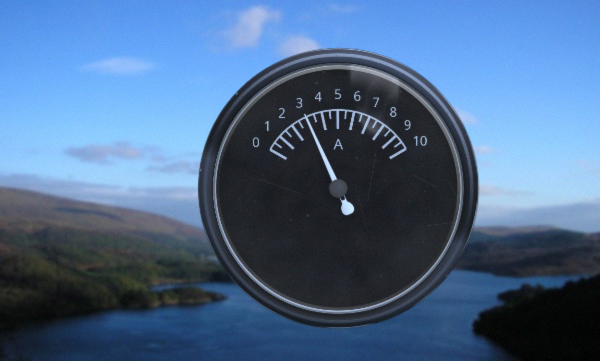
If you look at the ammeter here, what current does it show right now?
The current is 3 A
